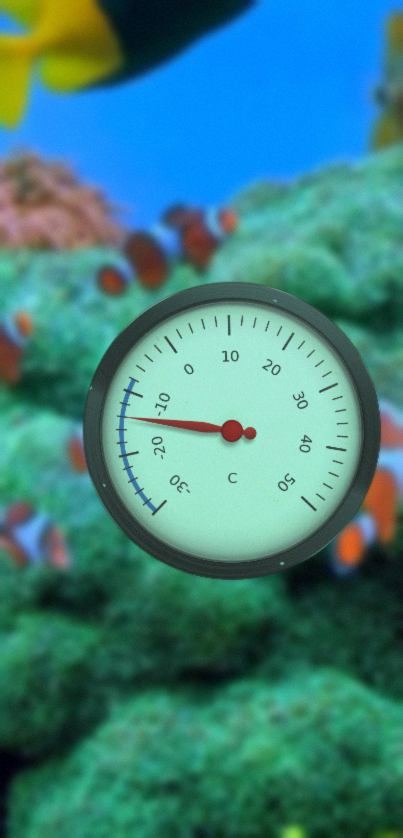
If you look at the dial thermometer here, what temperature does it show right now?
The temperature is -14 °C
